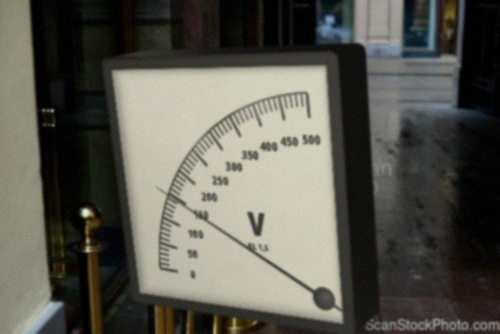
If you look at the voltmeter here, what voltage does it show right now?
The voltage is 150 V
